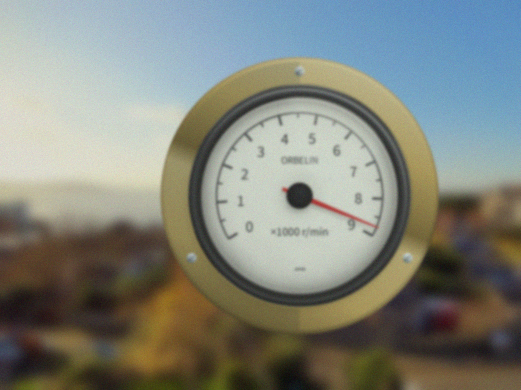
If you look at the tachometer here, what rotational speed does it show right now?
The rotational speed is 8750 rpm
